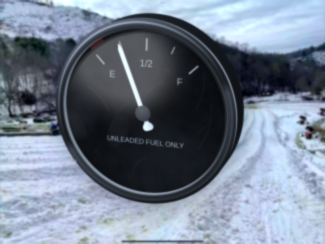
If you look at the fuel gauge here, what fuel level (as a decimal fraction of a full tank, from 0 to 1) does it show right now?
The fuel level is 0.25
